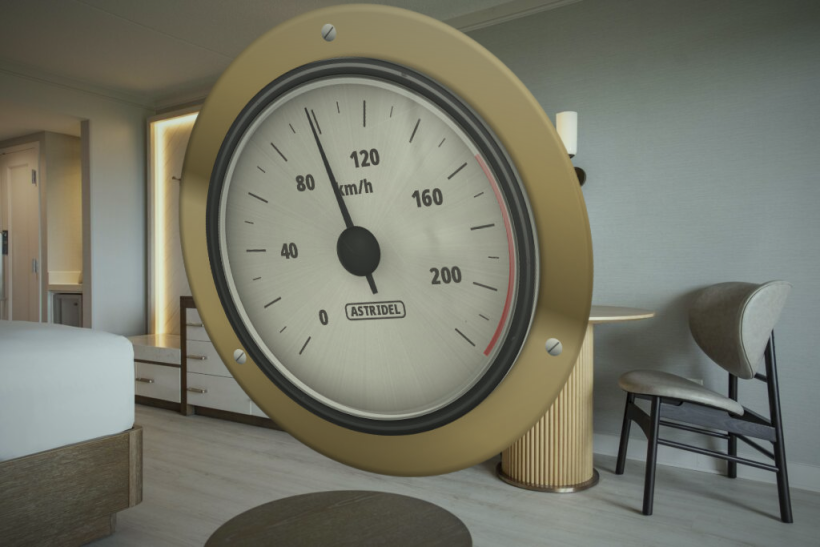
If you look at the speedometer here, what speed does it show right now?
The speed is 100 km/h
